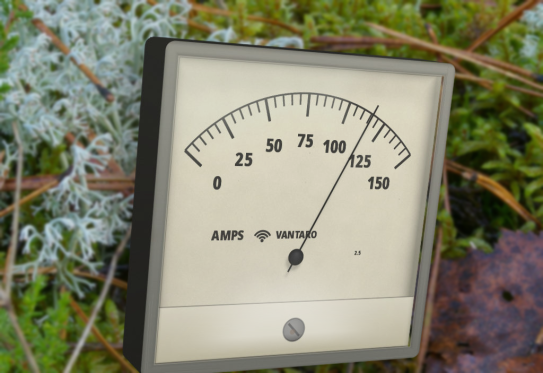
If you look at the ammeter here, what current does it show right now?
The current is 115 A
